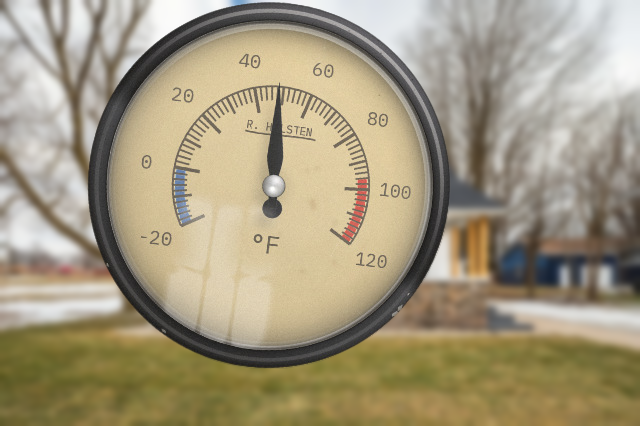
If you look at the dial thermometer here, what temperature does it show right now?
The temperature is 48 °F
